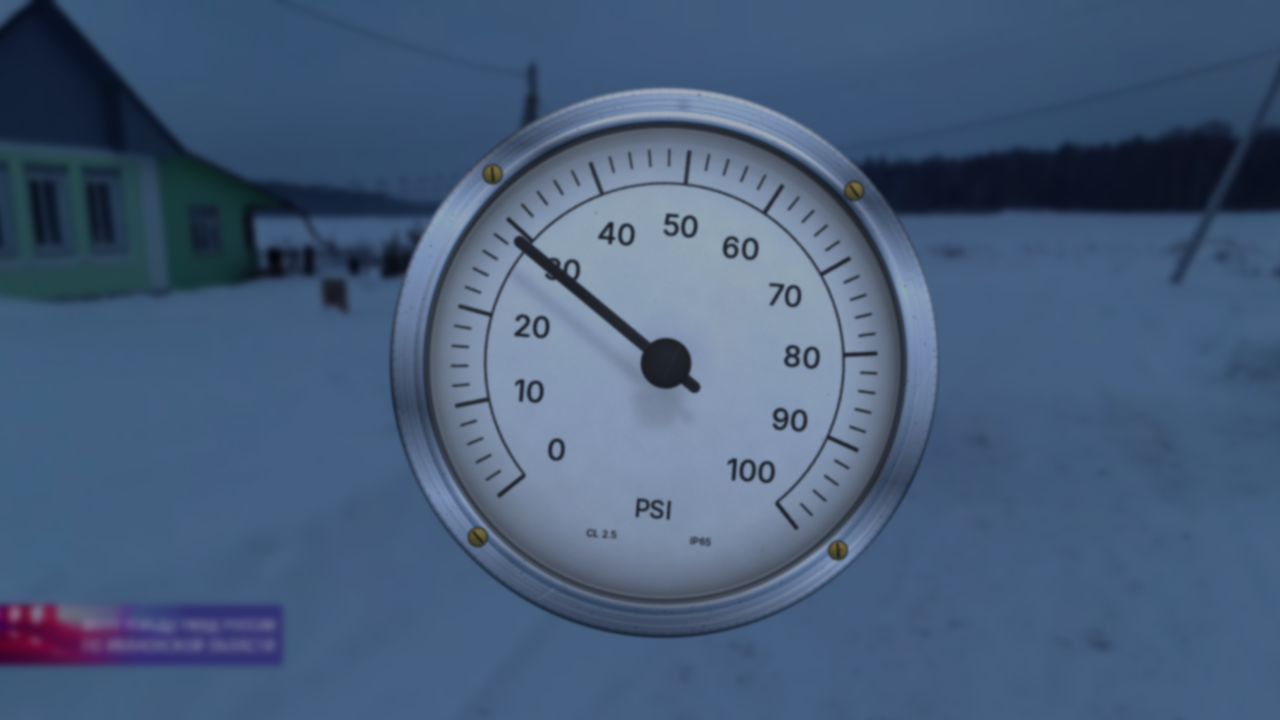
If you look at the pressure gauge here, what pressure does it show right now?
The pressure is 29 psi
